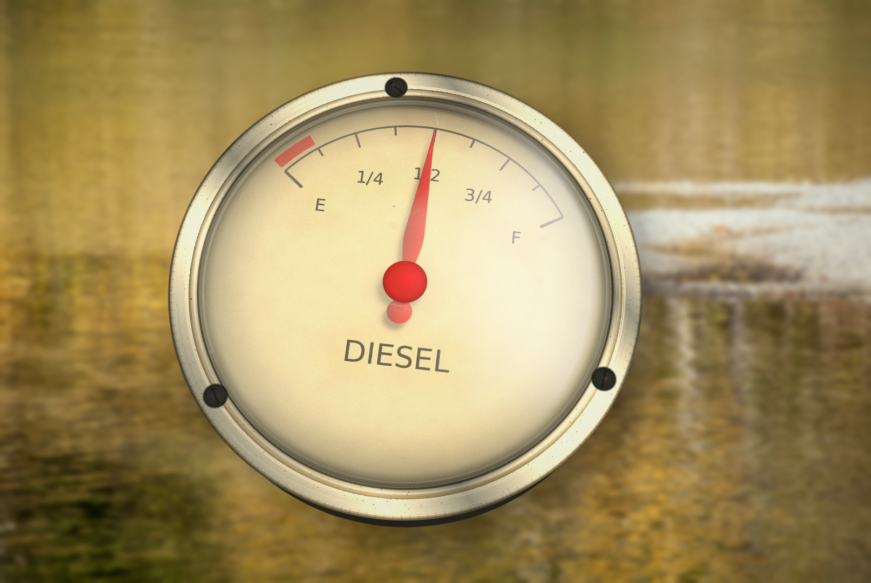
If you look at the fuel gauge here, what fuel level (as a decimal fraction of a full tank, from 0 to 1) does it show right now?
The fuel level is 0.5
